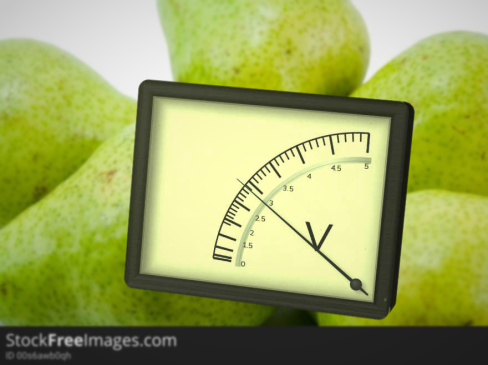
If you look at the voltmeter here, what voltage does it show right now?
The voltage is 2.9 V
